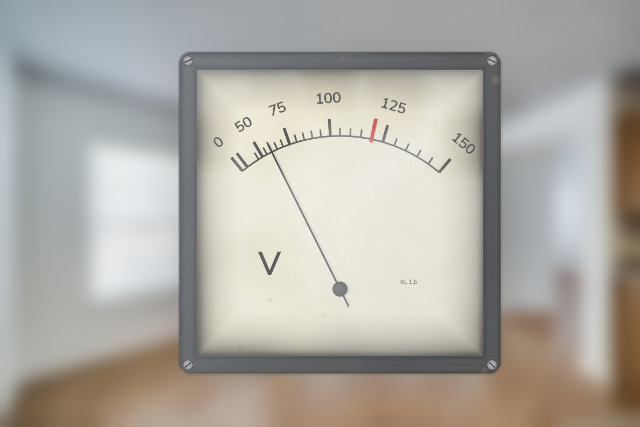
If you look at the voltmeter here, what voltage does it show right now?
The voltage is 60 V
